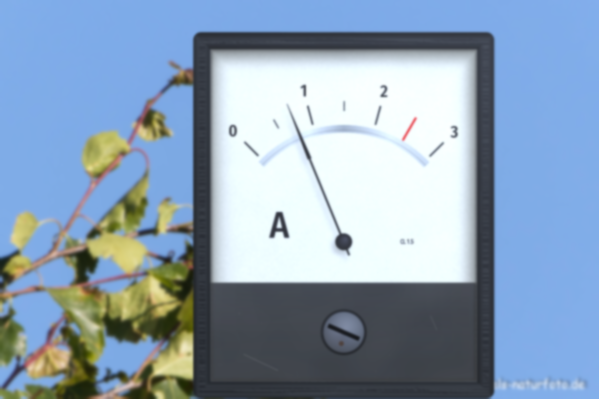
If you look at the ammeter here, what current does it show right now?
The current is 0.75 A
